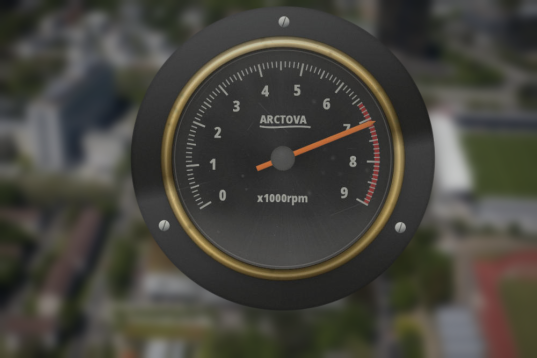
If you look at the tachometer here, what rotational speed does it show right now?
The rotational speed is 7100 rpm
